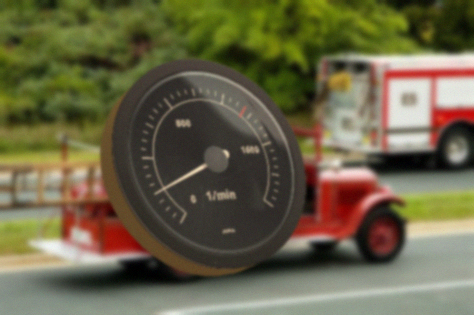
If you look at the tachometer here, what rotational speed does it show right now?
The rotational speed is 200 rpm
